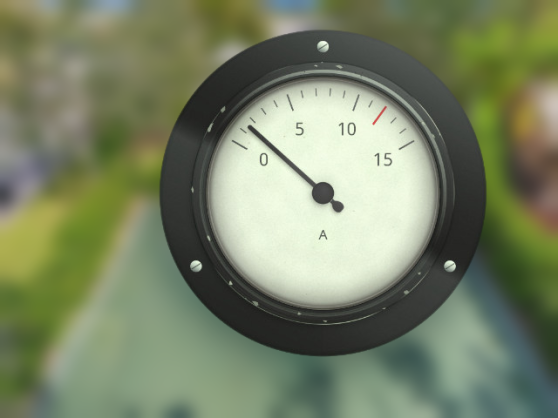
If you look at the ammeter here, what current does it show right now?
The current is 1.5 A
